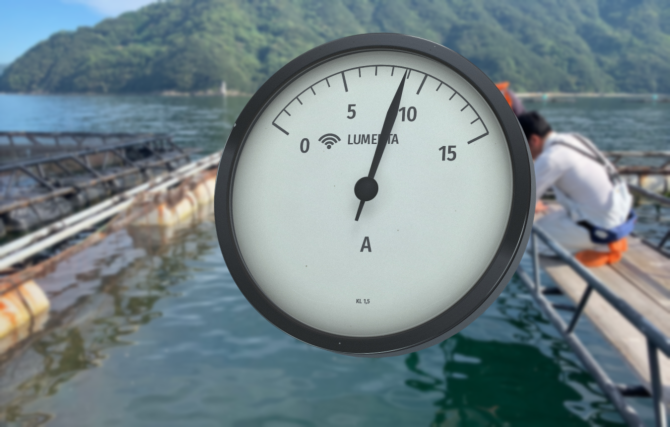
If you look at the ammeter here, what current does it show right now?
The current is 9 A
